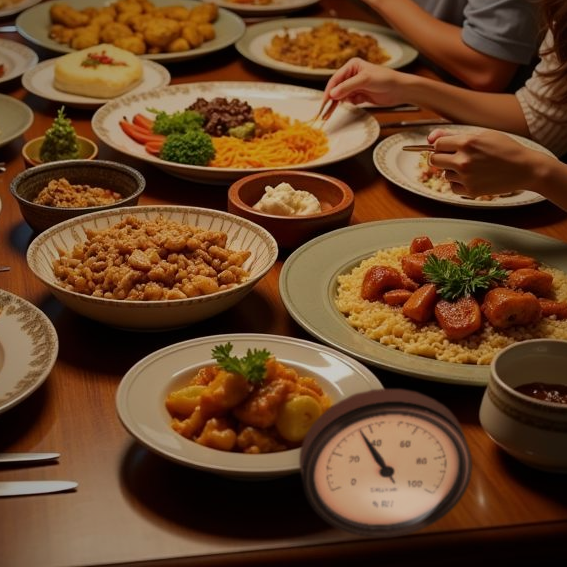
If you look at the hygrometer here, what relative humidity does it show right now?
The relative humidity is 36 %
